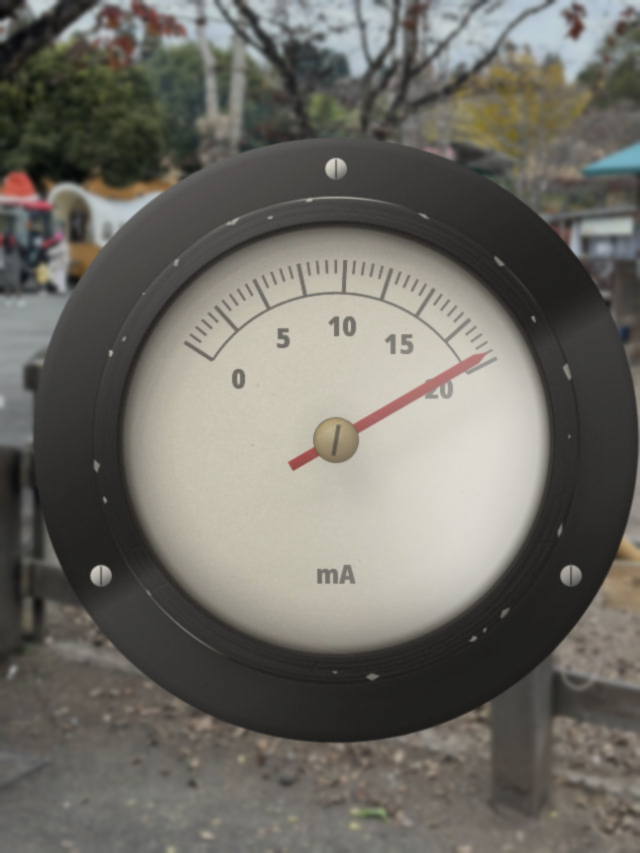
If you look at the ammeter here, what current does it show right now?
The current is 19.5 mA
